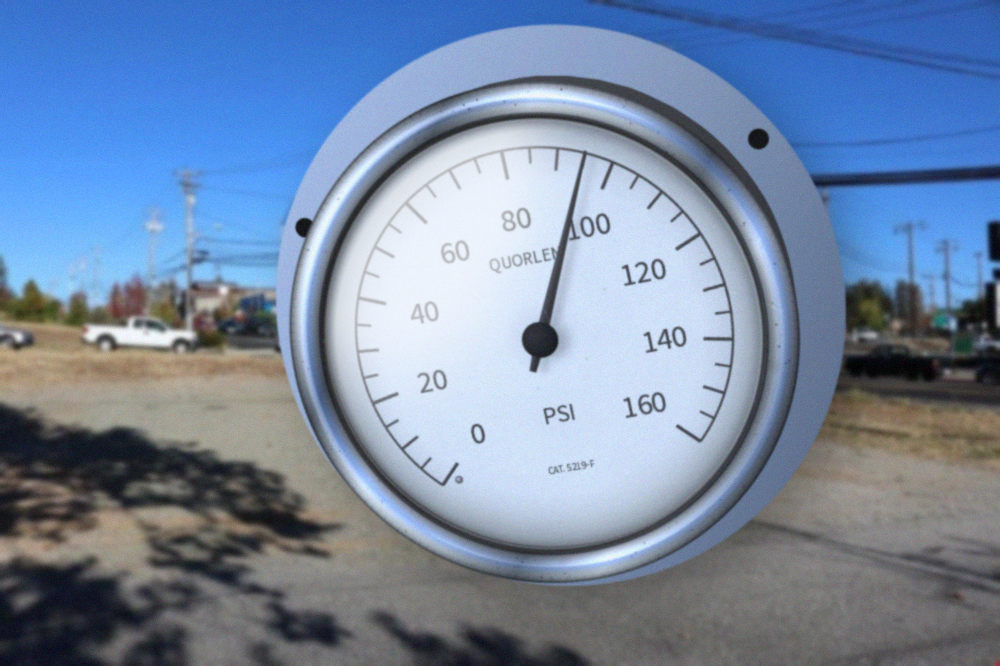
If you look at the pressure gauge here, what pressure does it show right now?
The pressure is 95 psi
